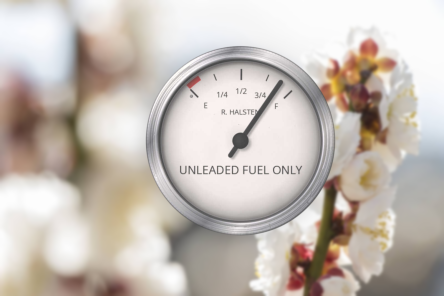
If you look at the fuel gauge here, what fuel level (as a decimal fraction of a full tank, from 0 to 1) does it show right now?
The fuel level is 0.875
